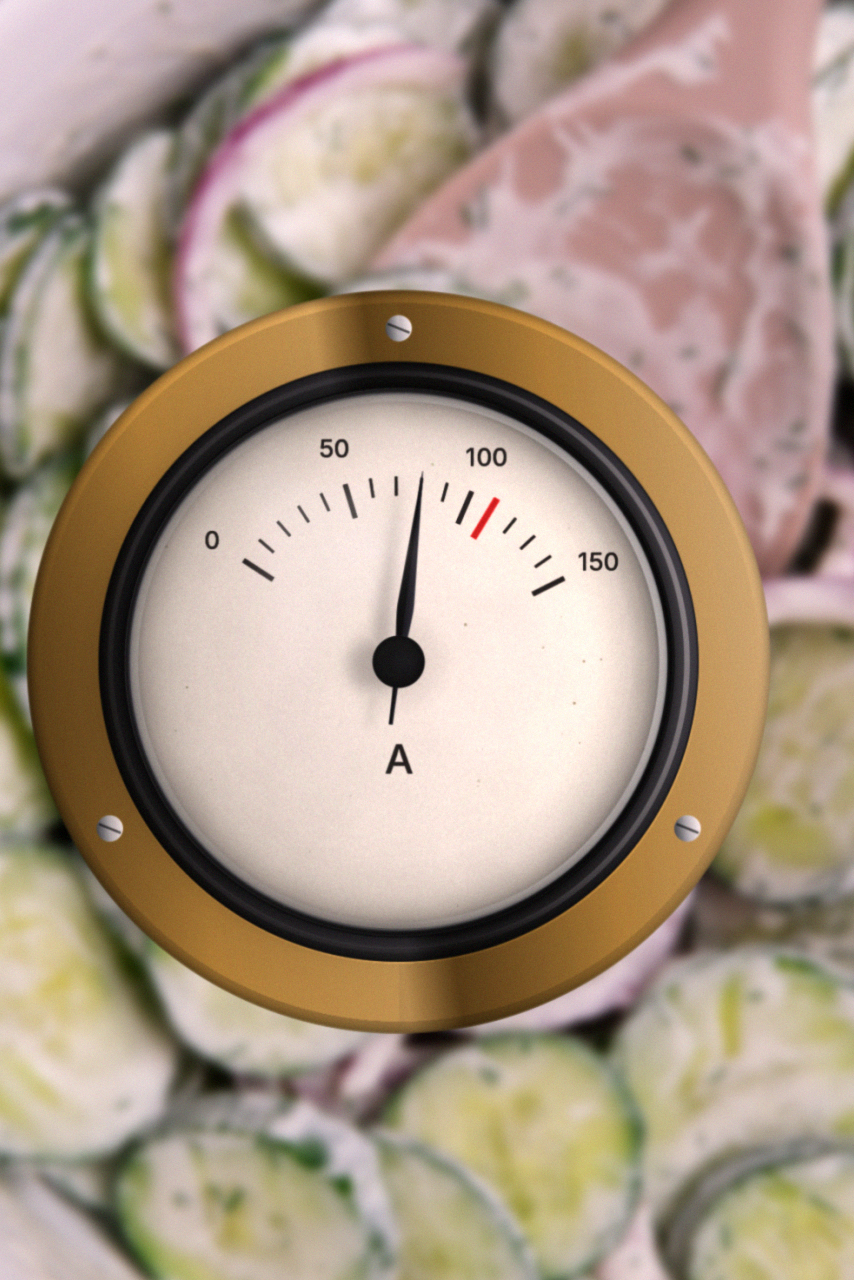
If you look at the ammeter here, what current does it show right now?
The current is 80 A
